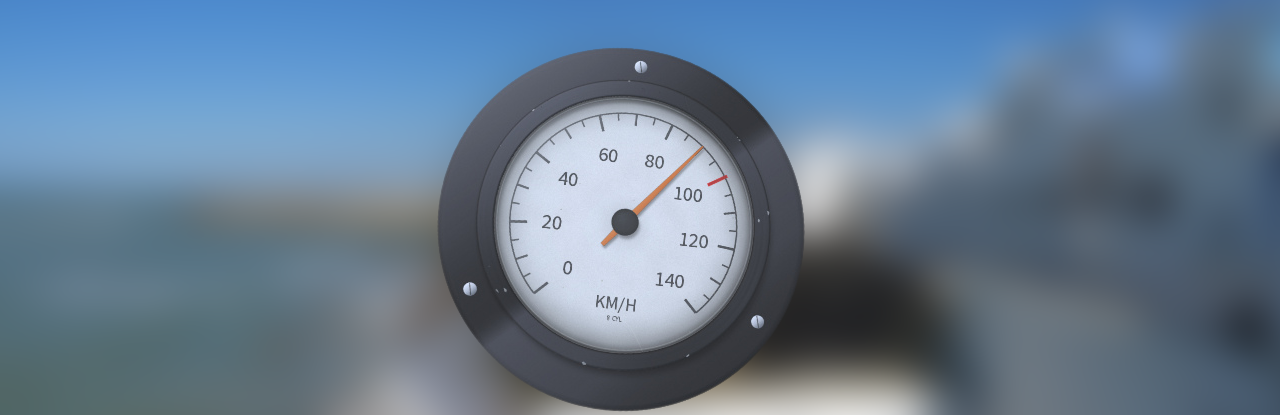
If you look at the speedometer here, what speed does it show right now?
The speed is 90 km/h
